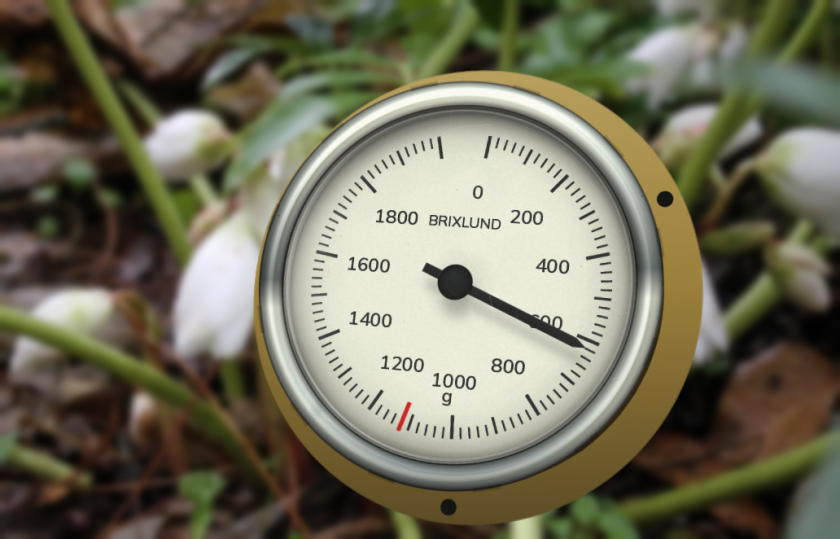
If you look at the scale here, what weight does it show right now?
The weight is 620 g
